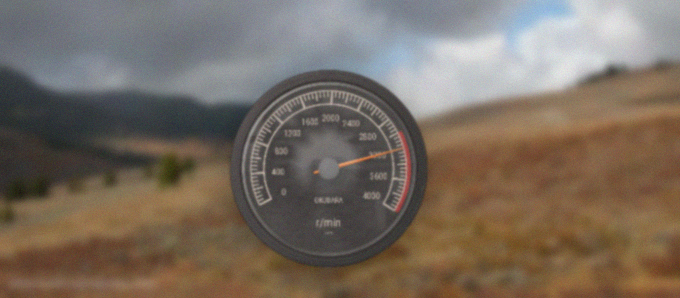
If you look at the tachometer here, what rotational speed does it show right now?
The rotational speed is 3200 rpm
